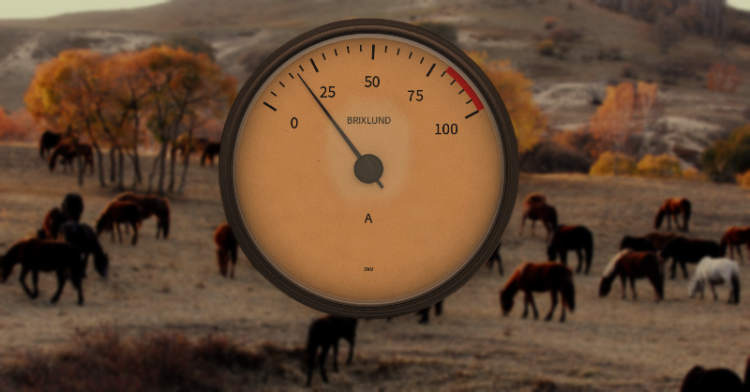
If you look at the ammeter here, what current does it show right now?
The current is 17.5 A
